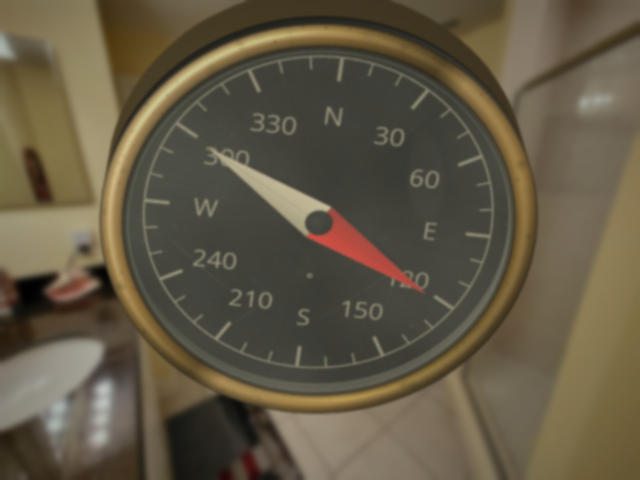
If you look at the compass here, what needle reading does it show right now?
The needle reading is 120 °
